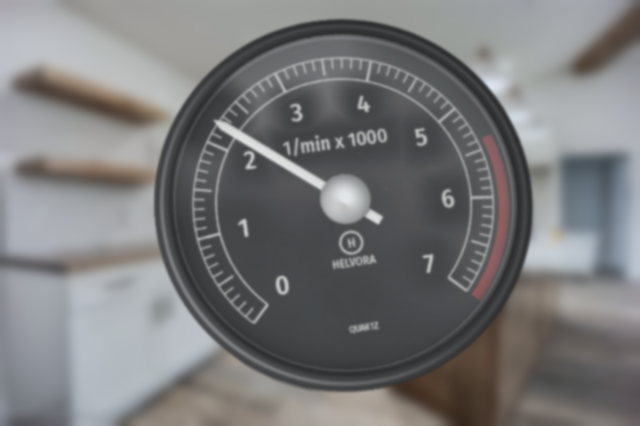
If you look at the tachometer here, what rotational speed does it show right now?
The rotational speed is 2200 rpm
